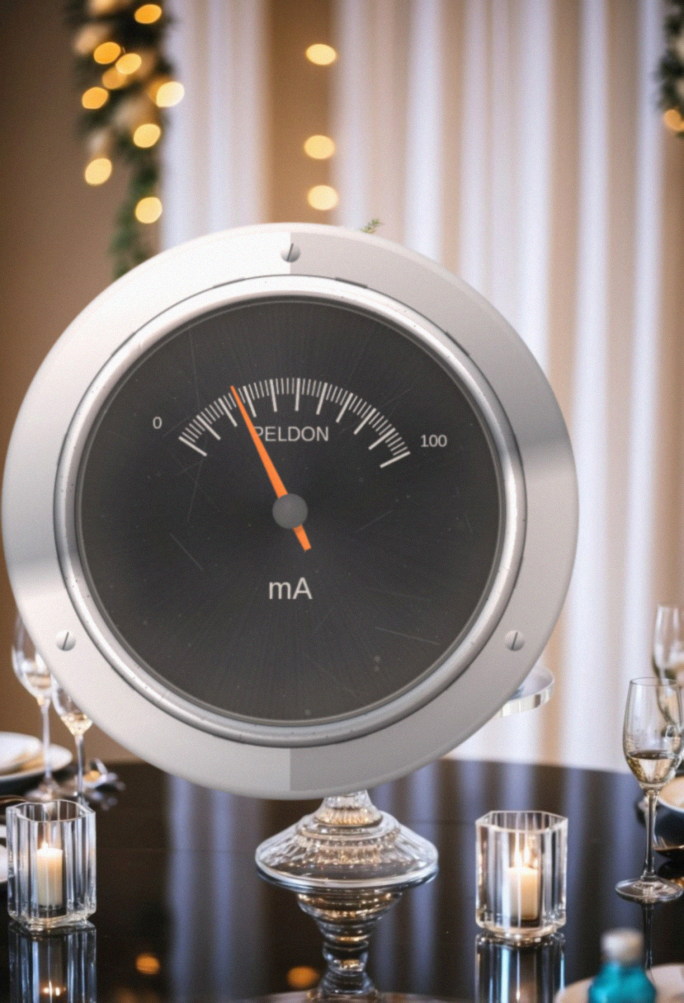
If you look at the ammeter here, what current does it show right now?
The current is 26 mA
